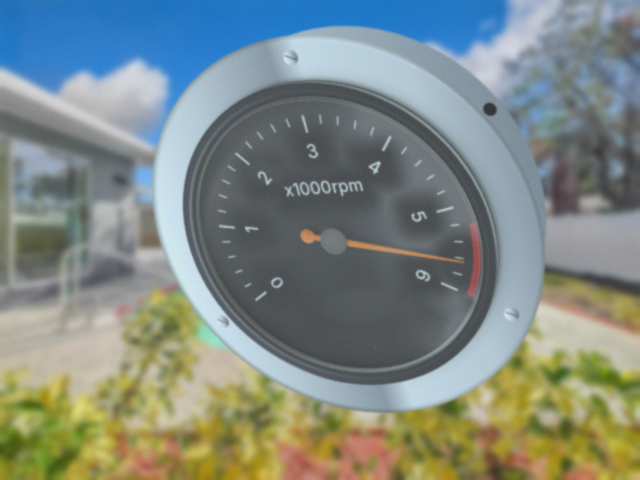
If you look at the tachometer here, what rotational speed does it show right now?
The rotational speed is 5600 rpm
